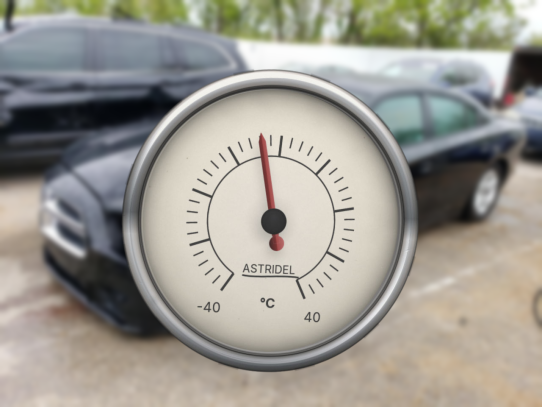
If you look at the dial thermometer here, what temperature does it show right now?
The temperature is -4 °C
